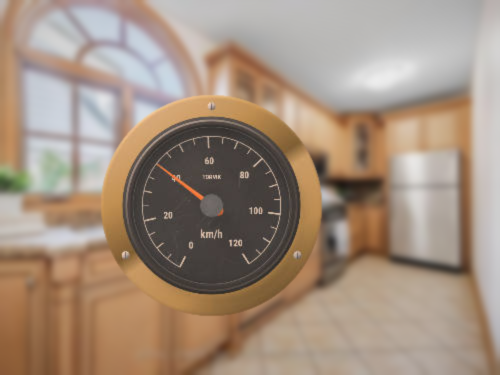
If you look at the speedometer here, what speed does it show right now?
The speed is 40 km/h
